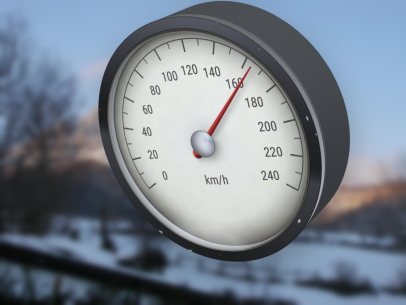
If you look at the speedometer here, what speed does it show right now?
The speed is 165 km/h
